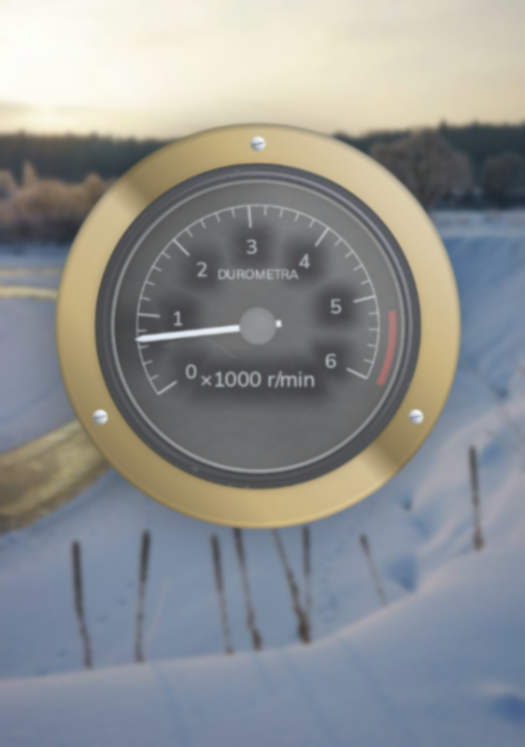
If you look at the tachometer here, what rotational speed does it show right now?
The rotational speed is 700 rpm
